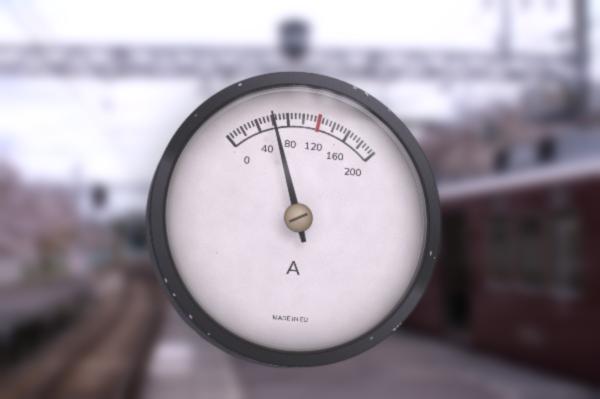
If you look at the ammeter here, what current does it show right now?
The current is 60 A
